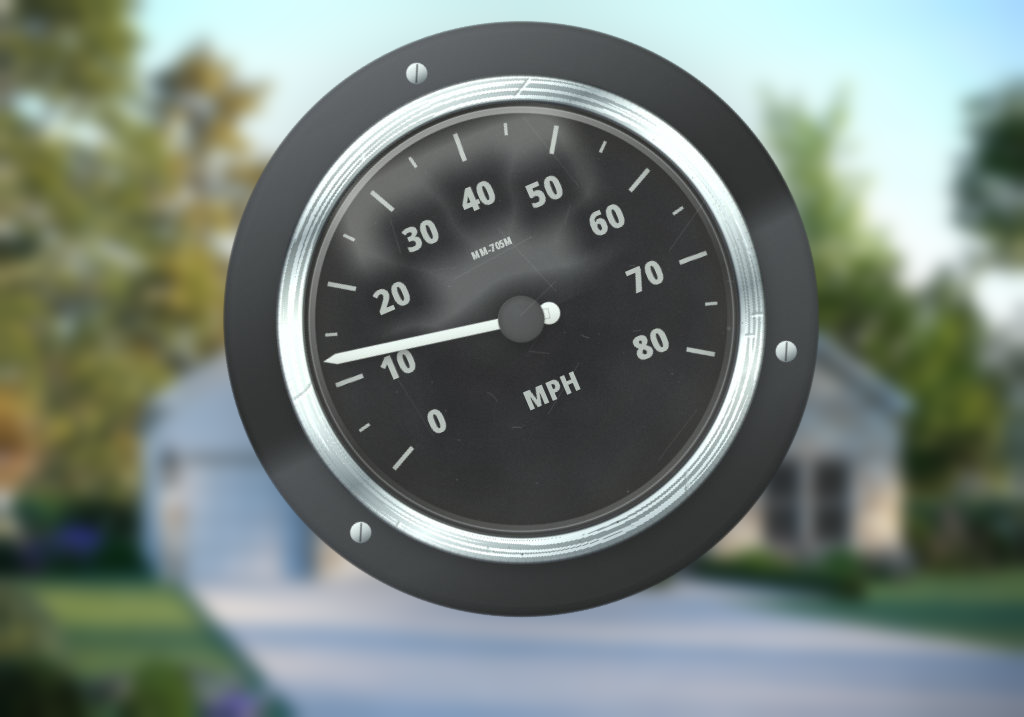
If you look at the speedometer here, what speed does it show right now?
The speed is 12.5 mph
